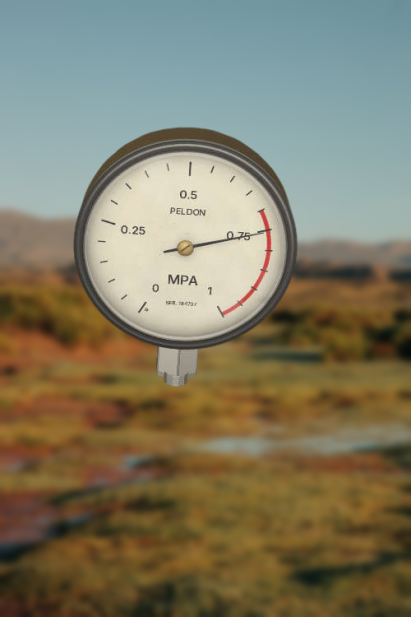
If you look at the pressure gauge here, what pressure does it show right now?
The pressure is 0.75 MPa
